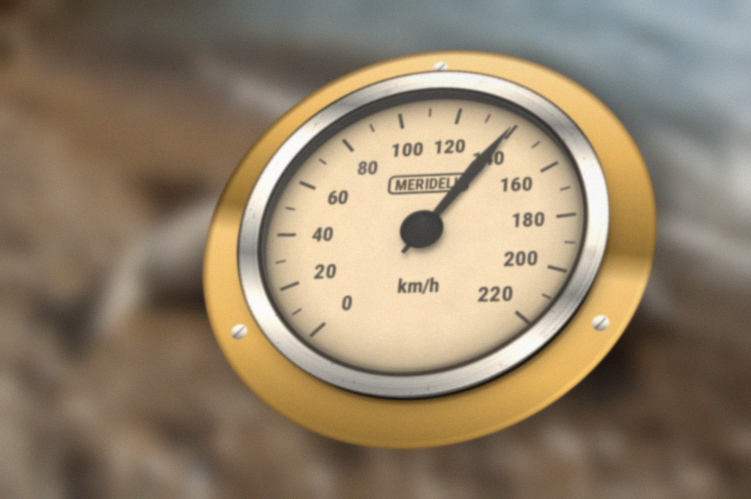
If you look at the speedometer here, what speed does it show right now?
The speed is 140 km/h
